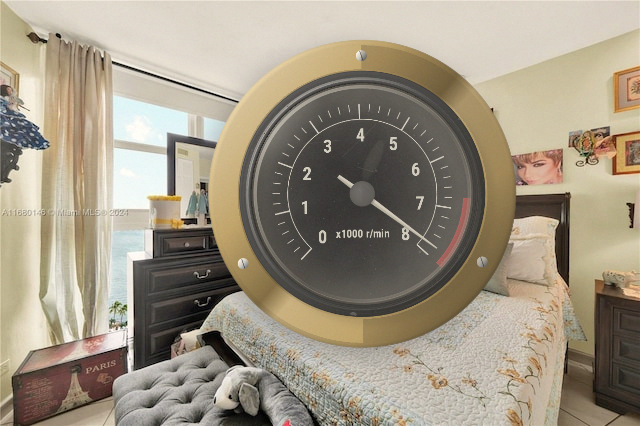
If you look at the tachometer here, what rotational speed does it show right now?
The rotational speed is 7800 rpm
